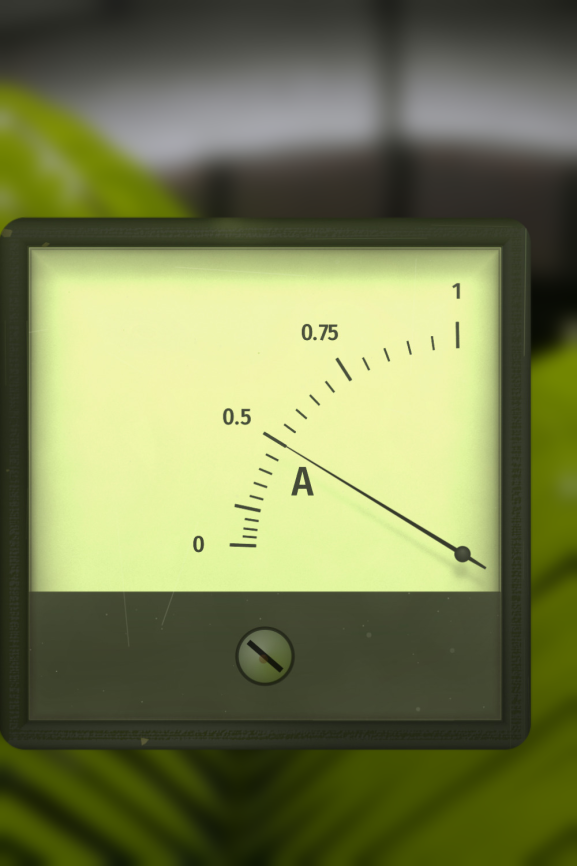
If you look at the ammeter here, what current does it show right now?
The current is 0.5 A
